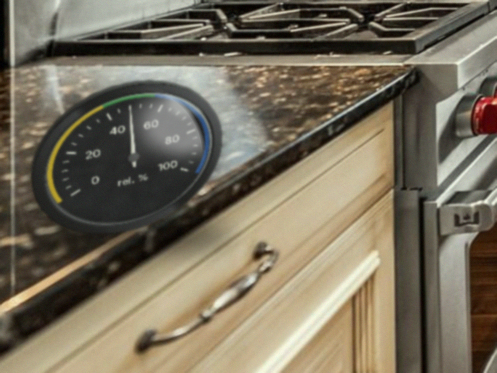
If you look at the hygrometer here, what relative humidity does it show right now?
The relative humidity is 48 %
